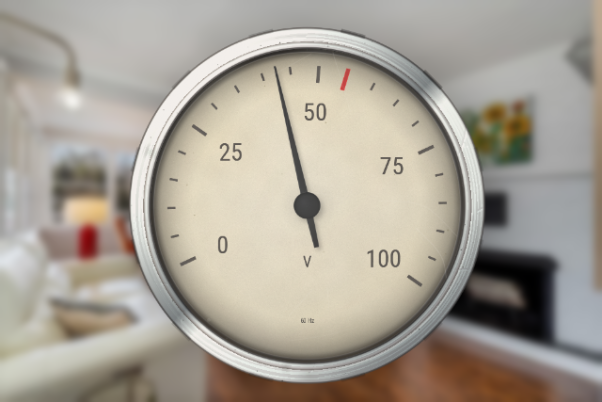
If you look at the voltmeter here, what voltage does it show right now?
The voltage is 42.5 V
